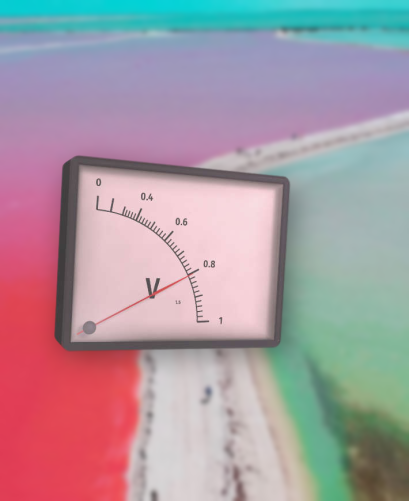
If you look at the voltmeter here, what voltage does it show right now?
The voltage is 0.8 V
